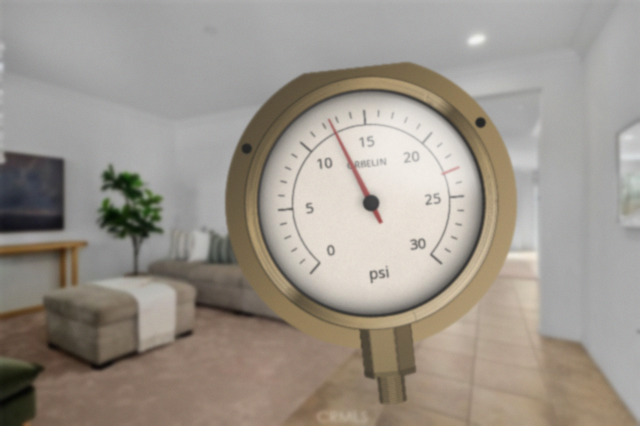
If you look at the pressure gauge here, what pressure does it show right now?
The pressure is 12.5 psi
